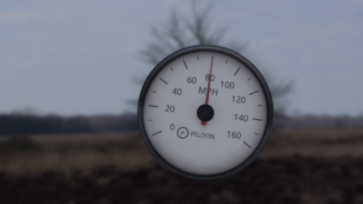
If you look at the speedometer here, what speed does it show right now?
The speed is 80 mph
